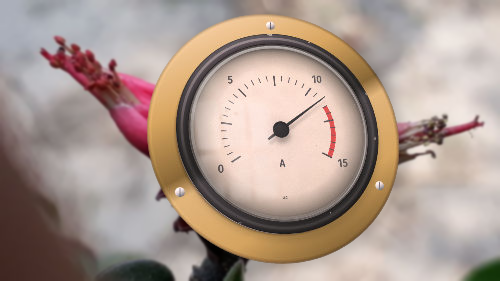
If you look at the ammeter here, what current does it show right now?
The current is 11 A
